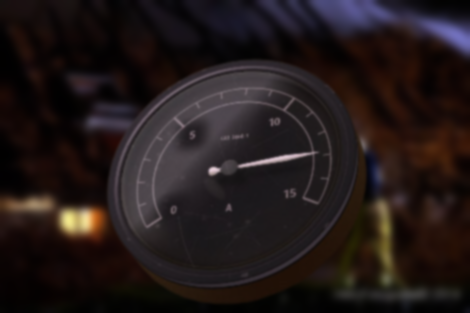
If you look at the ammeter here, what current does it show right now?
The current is 13 A
